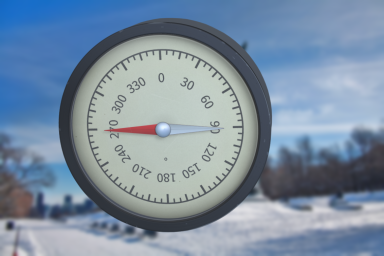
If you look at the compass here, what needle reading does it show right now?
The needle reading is 270 °
